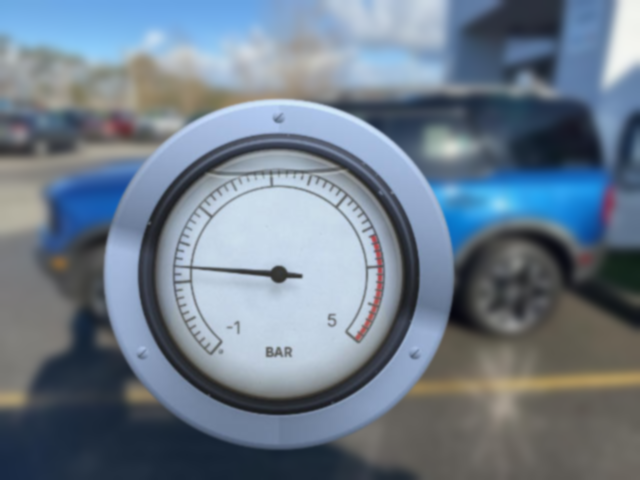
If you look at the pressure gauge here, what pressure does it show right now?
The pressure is 0.2 bar
